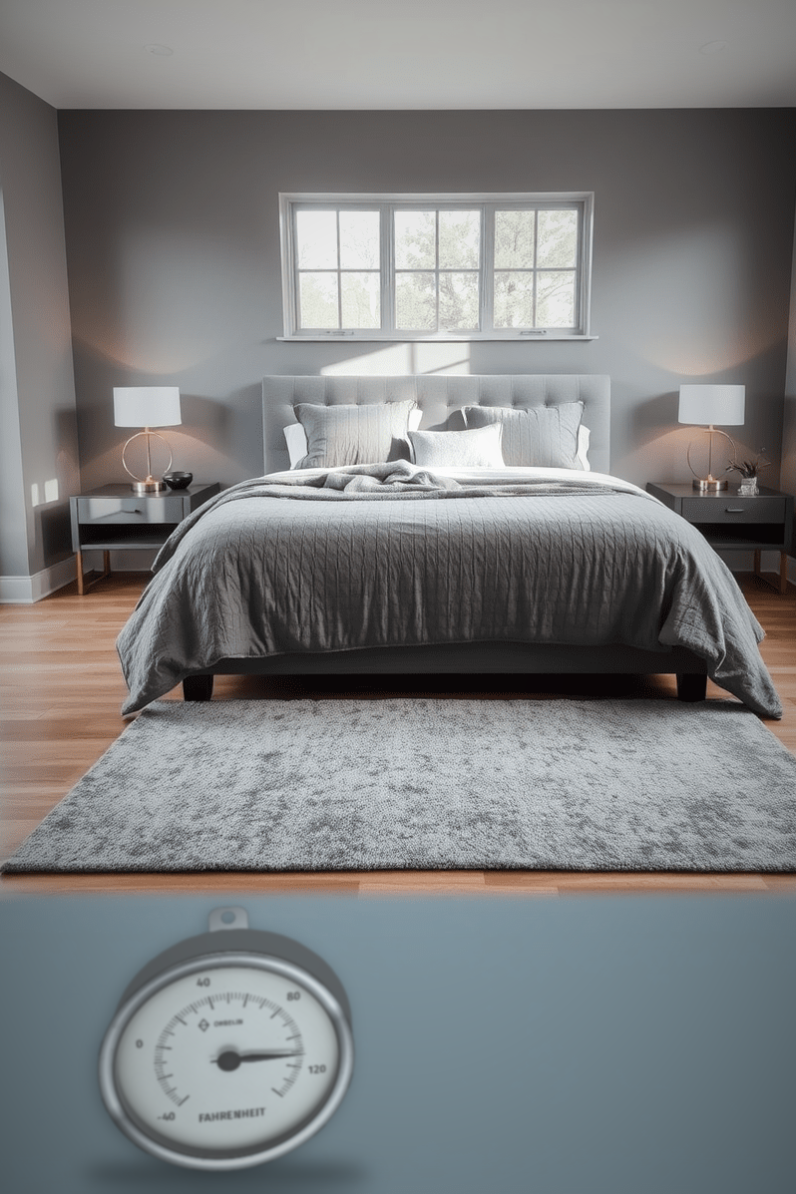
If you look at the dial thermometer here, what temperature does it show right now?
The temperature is 110 °F
